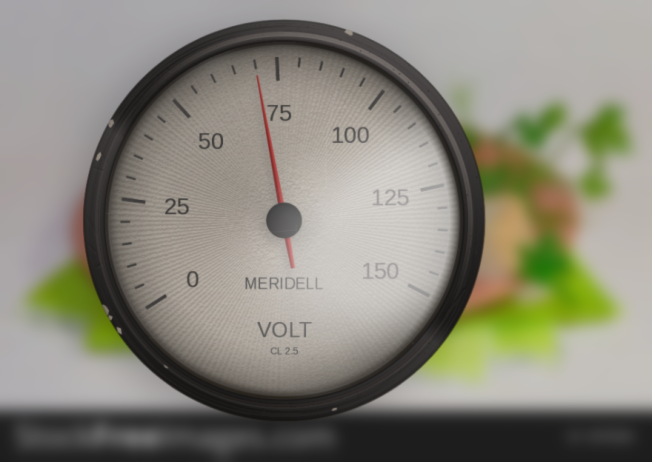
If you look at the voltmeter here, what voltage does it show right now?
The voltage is 70 V
